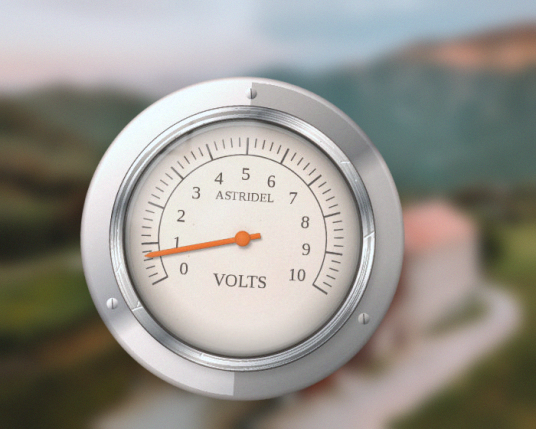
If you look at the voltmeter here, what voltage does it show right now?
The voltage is 0.7 V
